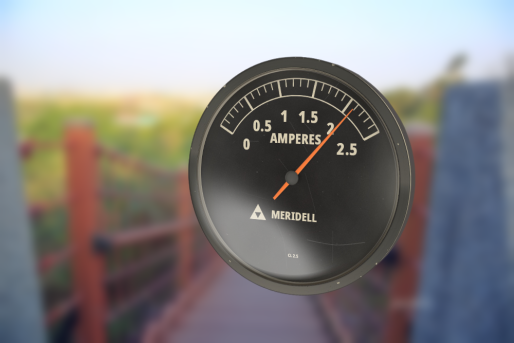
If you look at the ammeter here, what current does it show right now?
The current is 2.1 A
